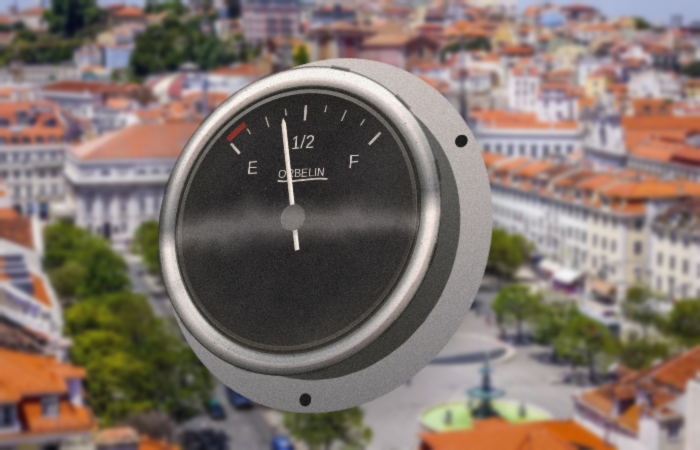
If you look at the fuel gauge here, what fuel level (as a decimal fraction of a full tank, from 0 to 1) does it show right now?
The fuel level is 0.375
